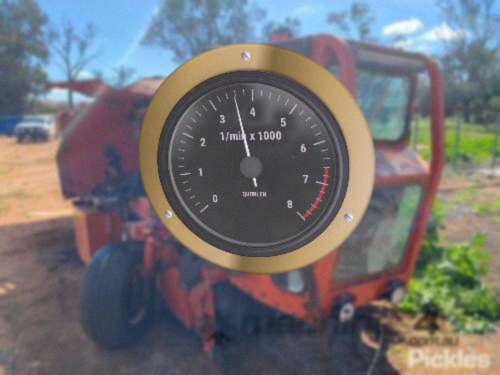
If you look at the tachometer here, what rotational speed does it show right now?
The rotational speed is 3600 rpm
